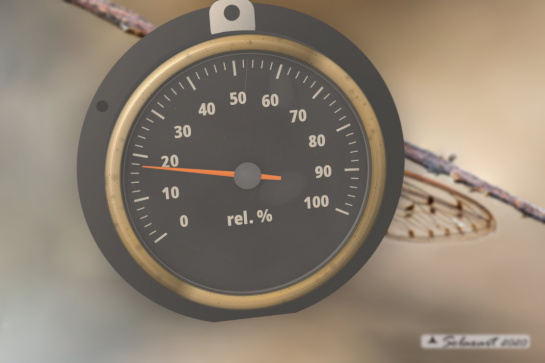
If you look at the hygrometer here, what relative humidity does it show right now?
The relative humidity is 18 %
